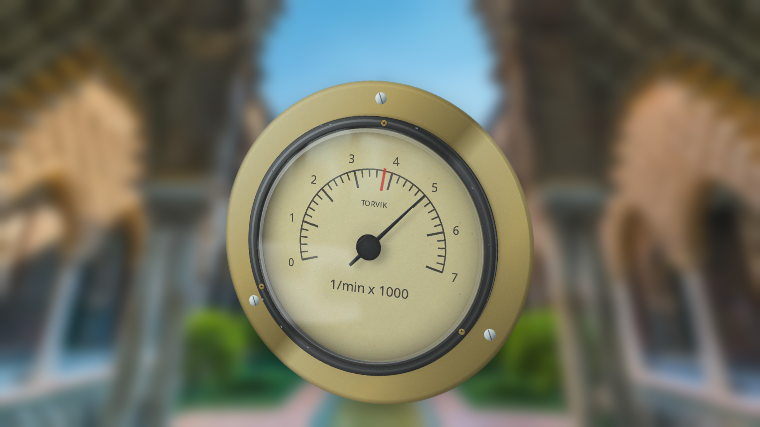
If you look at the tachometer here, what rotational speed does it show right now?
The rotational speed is 5000 rpm
